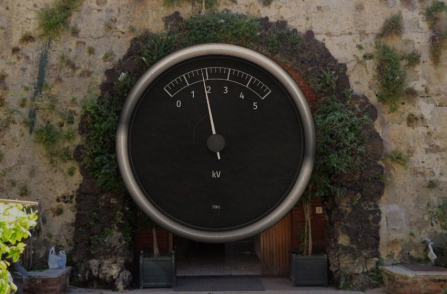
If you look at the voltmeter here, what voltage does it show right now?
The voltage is 1.8 kV
